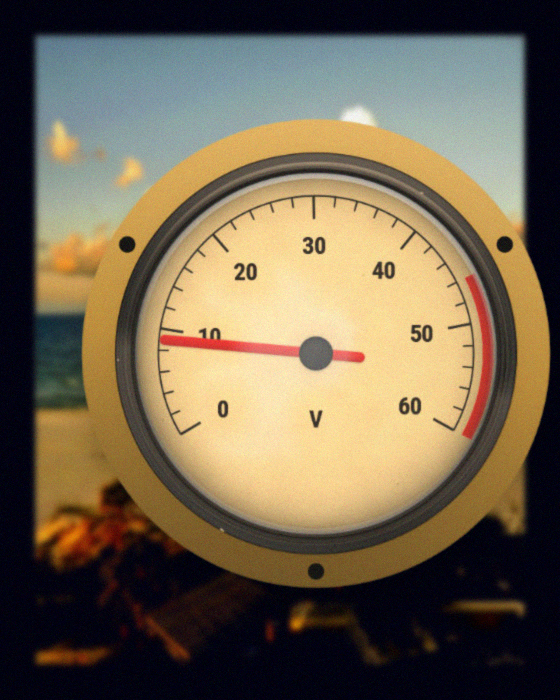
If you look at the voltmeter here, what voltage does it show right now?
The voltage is 9 V
